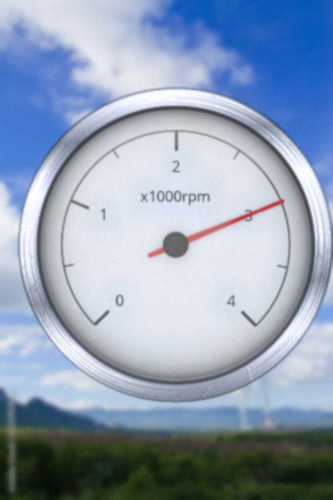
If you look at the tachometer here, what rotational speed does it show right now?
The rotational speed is 3000 rpm
